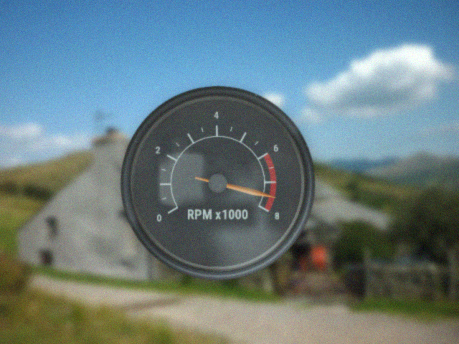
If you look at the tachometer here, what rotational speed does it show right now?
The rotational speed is 7500 rpm
